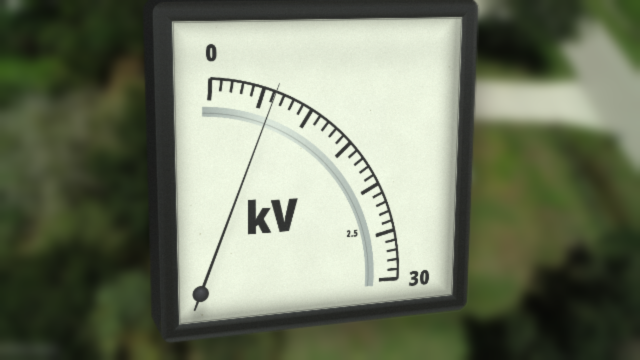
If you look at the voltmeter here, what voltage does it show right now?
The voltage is 6 kV
